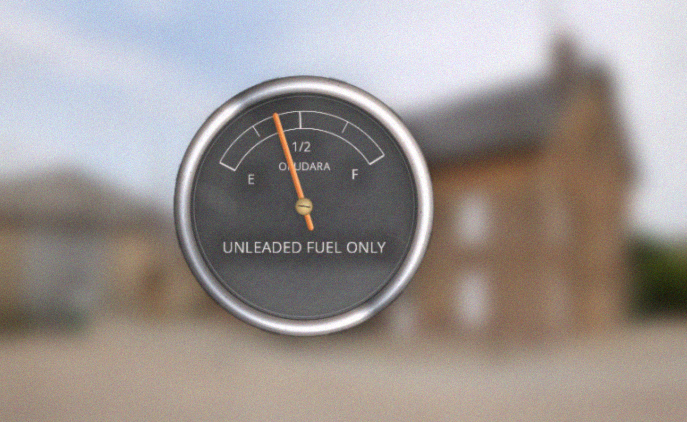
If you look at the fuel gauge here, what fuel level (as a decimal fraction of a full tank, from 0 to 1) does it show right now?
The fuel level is 0.375
